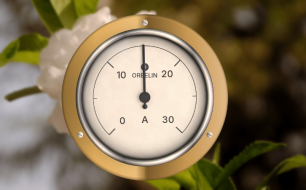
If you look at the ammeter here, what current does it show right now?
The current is 15 A
